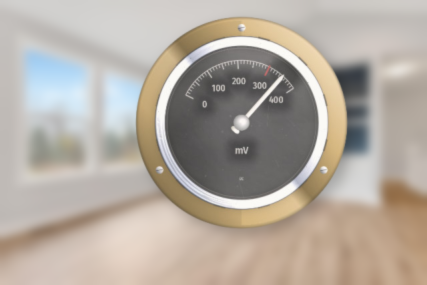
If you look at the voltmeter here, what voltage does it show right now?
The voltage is 350 mV
